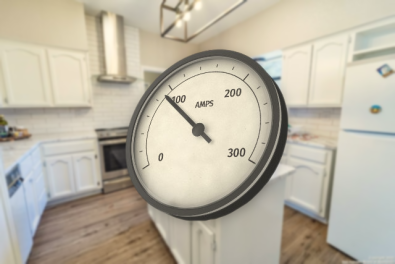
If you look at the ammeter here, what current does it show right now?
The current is 90 A
